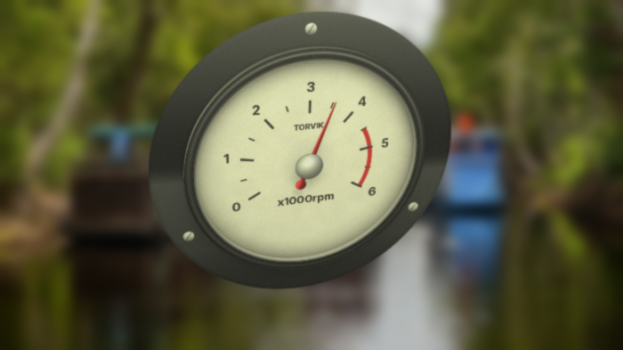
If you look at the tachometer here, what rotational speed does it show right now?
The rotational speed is 3500 rpm
